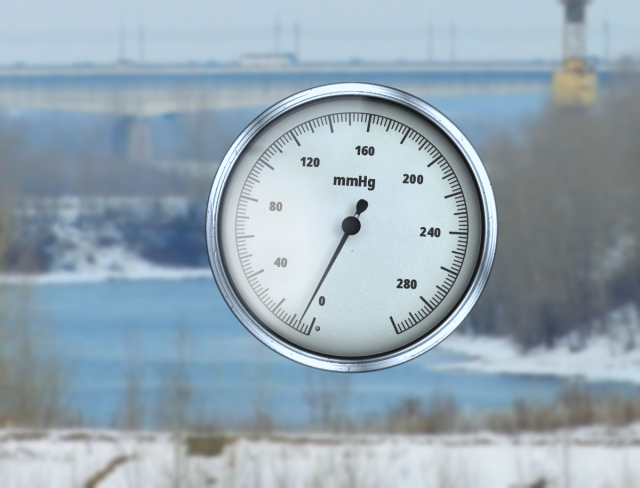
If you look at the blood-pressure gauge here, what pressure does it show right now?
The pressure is 6 mmHg
